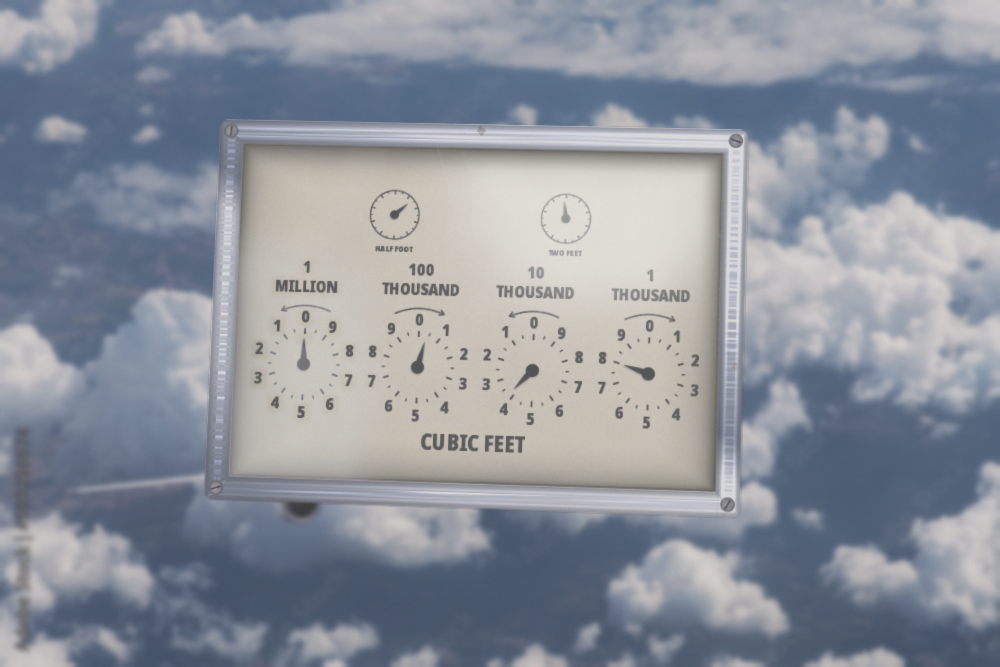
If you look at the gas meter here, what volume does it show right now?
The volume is 3800 ft³
